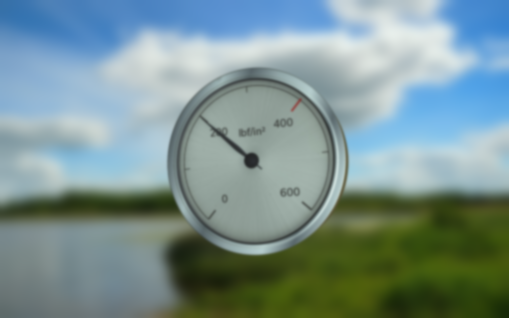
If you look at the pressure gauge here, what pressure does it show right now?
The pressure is 200 psi
